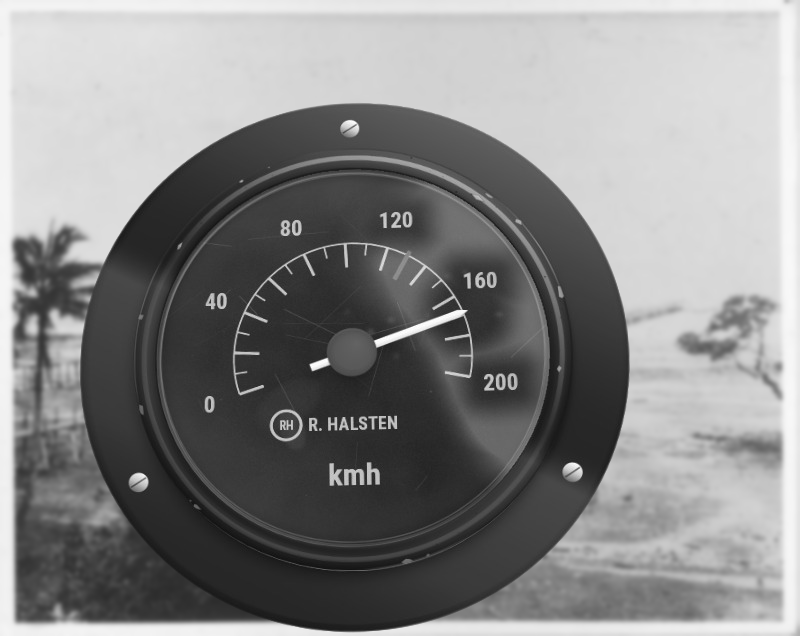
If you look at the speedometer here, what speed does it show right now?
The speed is 170 km/h
